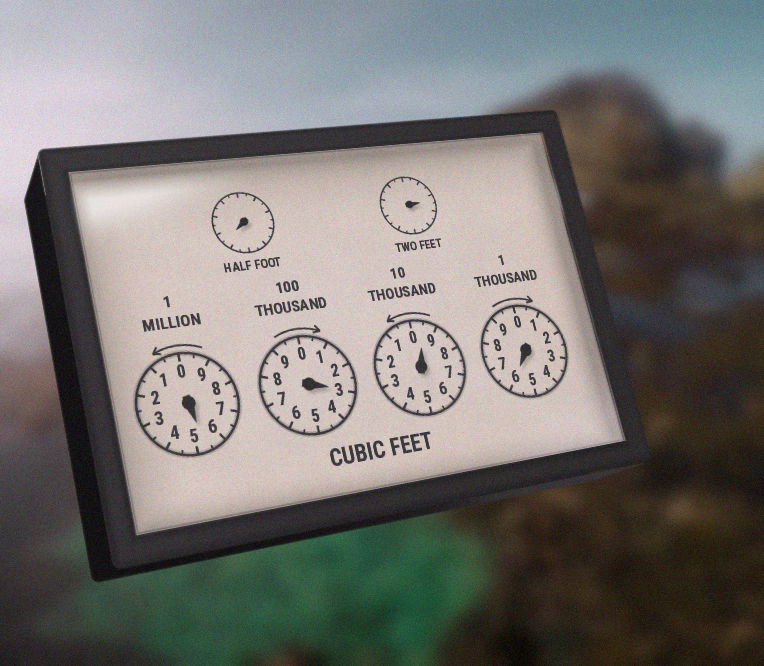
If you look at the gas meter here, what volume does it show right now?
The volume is 529600 ft³
